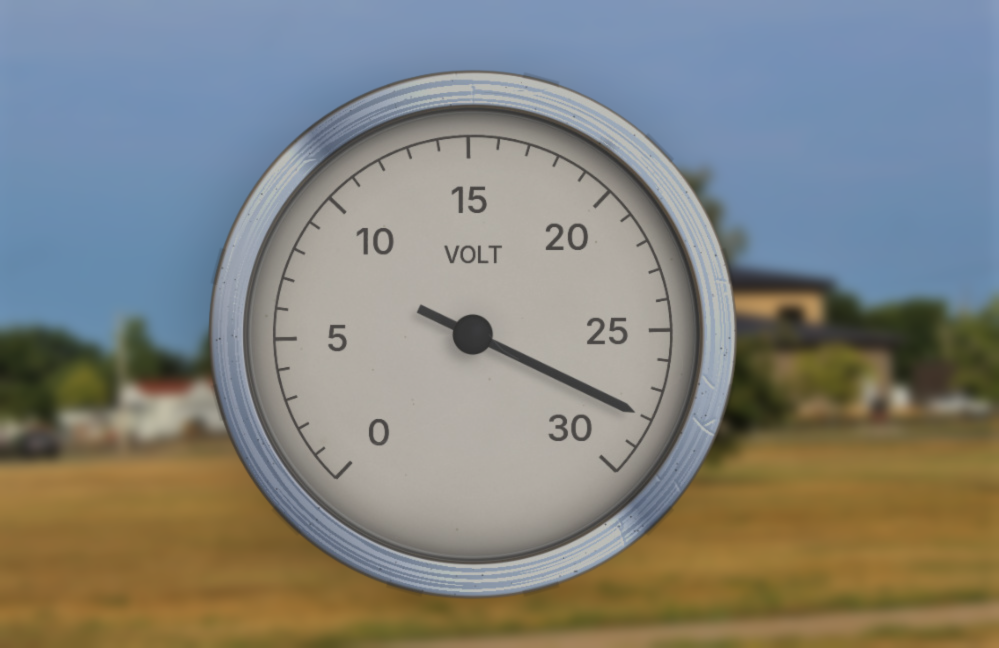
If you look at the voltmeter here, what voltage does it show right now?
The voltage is 28 V
